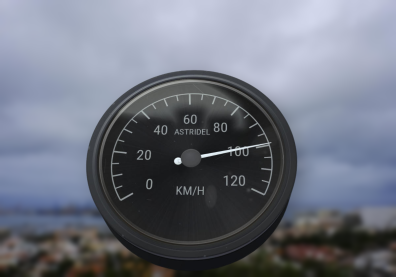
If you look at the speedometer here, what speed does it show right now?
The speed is 100 km/h
